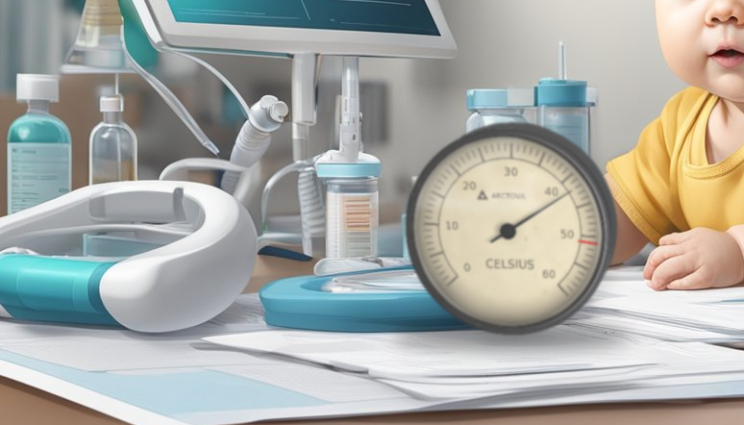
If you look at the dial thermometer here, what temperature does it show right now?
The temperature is 42 °C
